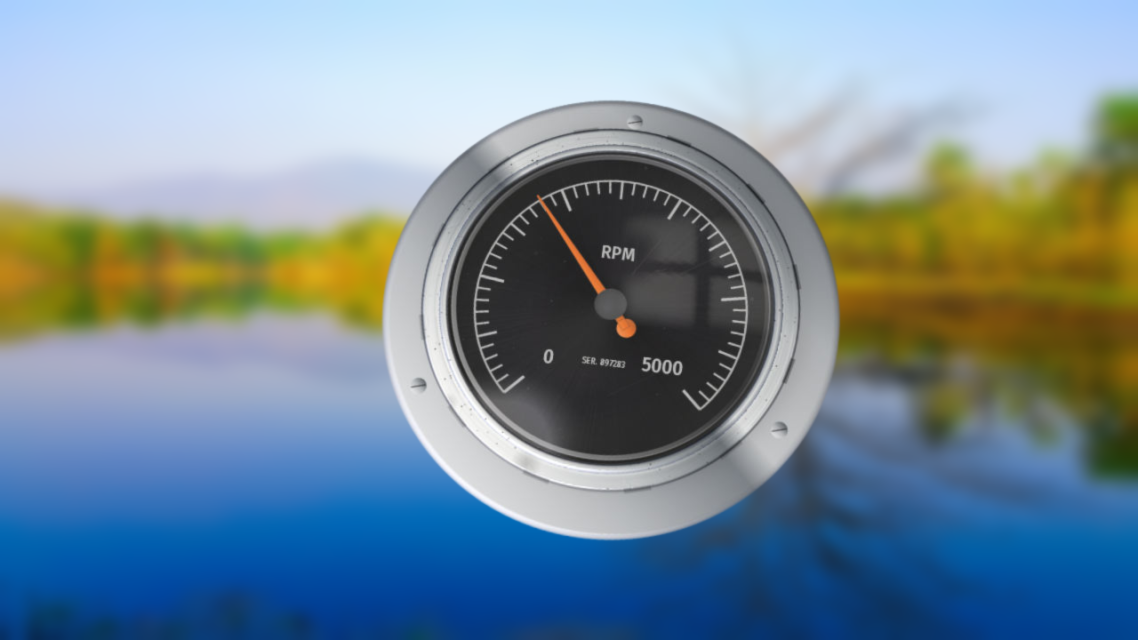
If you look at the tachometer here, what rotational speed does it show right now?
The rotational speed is 1800 rpm
